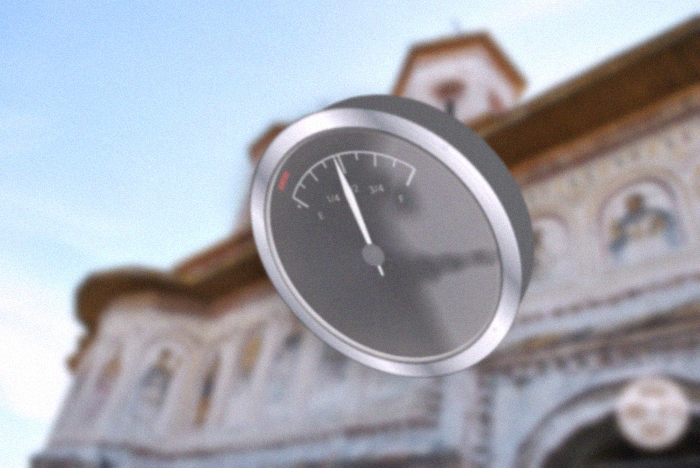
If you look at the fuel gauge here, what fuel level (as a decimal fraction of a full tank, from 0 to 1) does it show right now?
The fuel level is 0.5
